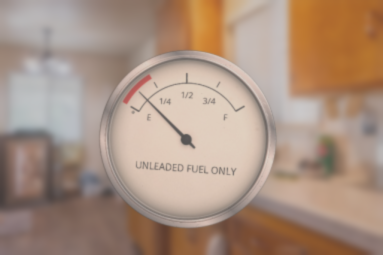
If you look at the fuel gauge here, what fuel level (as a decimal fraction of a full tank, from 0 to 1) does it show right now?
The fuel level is 0.125
